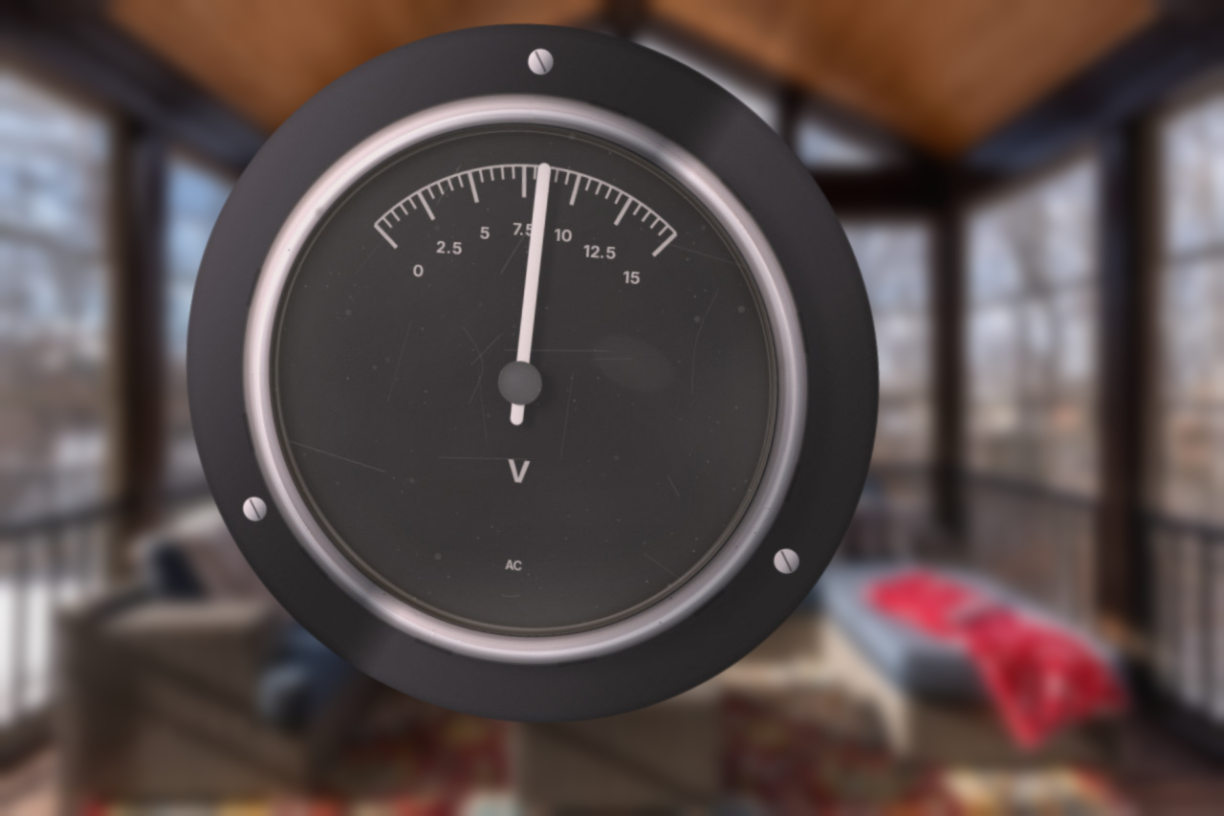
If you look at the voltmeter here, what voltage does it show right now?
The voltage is 8.5 V
